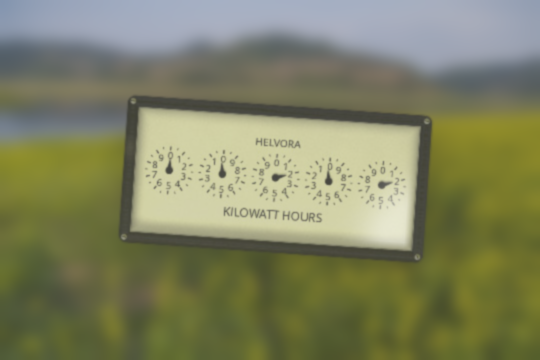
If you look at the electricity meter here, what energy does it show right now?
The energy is 202 kWh
